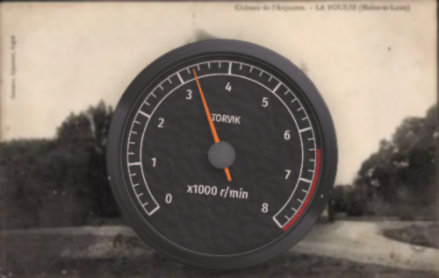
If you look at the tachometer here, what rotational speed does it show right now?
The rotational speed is 3300 rpm
